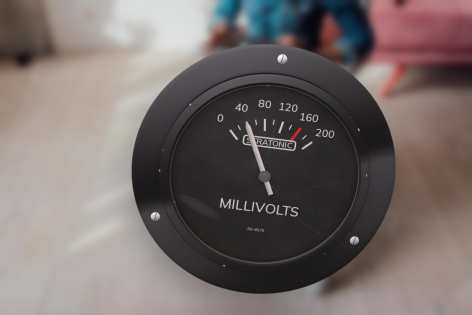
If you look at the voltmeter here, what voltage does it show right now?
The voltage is 40 mV
